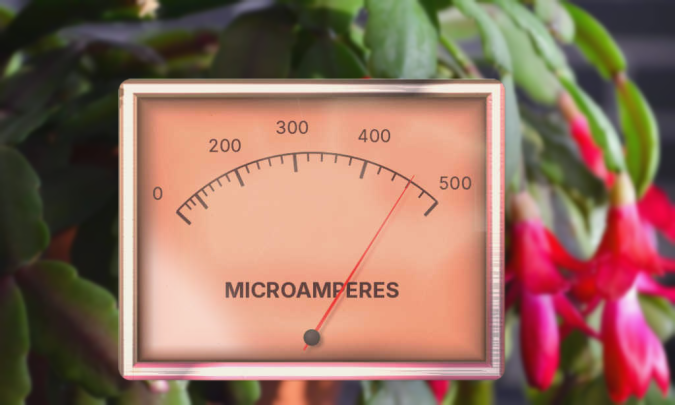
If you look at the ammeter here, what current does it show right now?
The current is 460 µA
